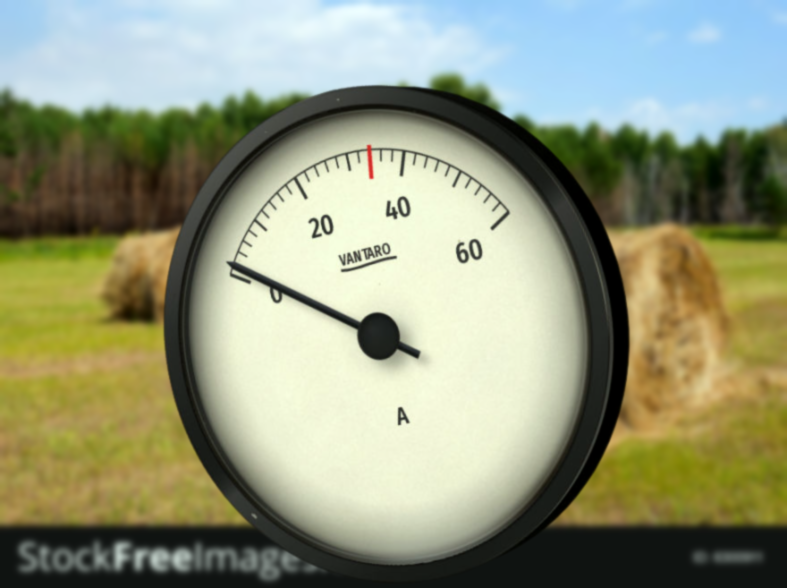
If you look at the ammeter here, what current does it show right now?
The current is 2 A
